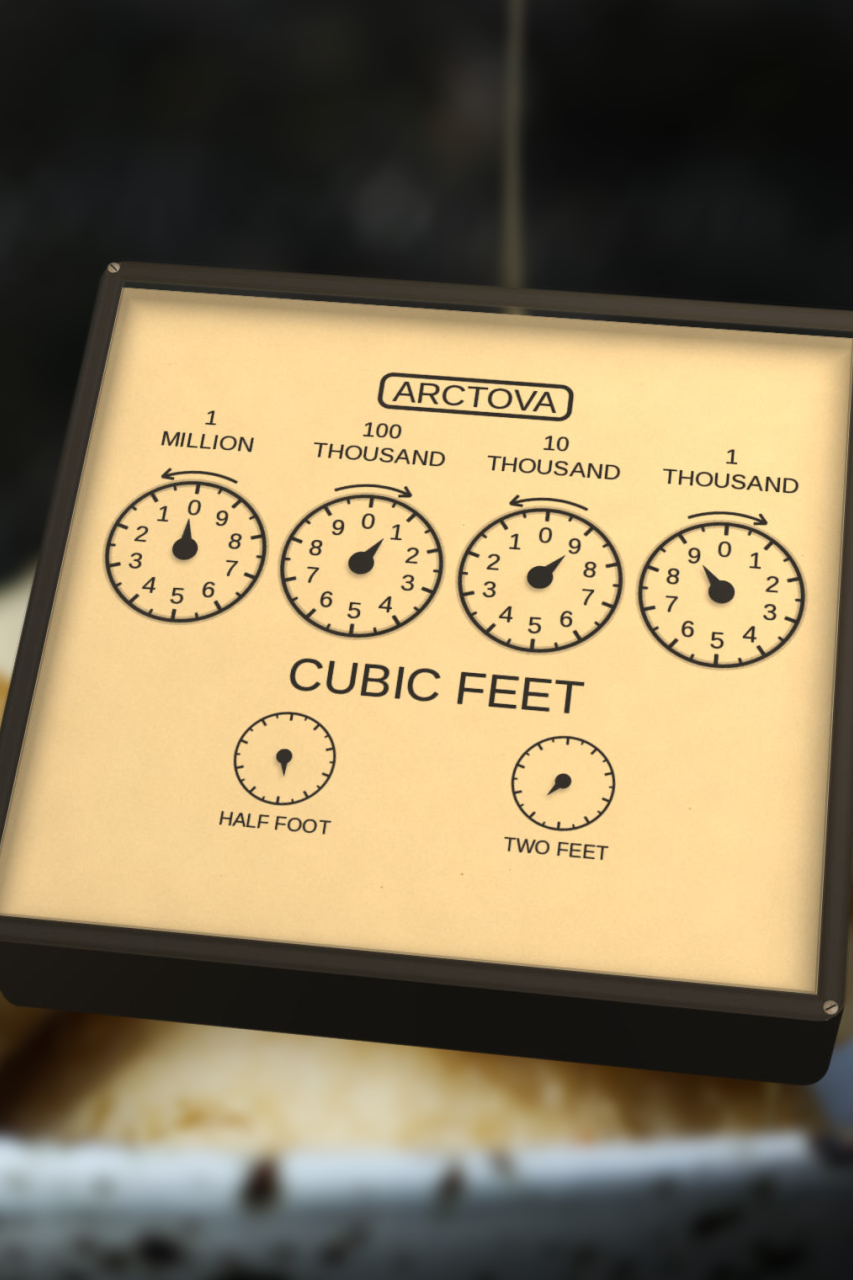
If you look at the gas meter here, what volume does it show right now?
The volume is 8900 ft³
